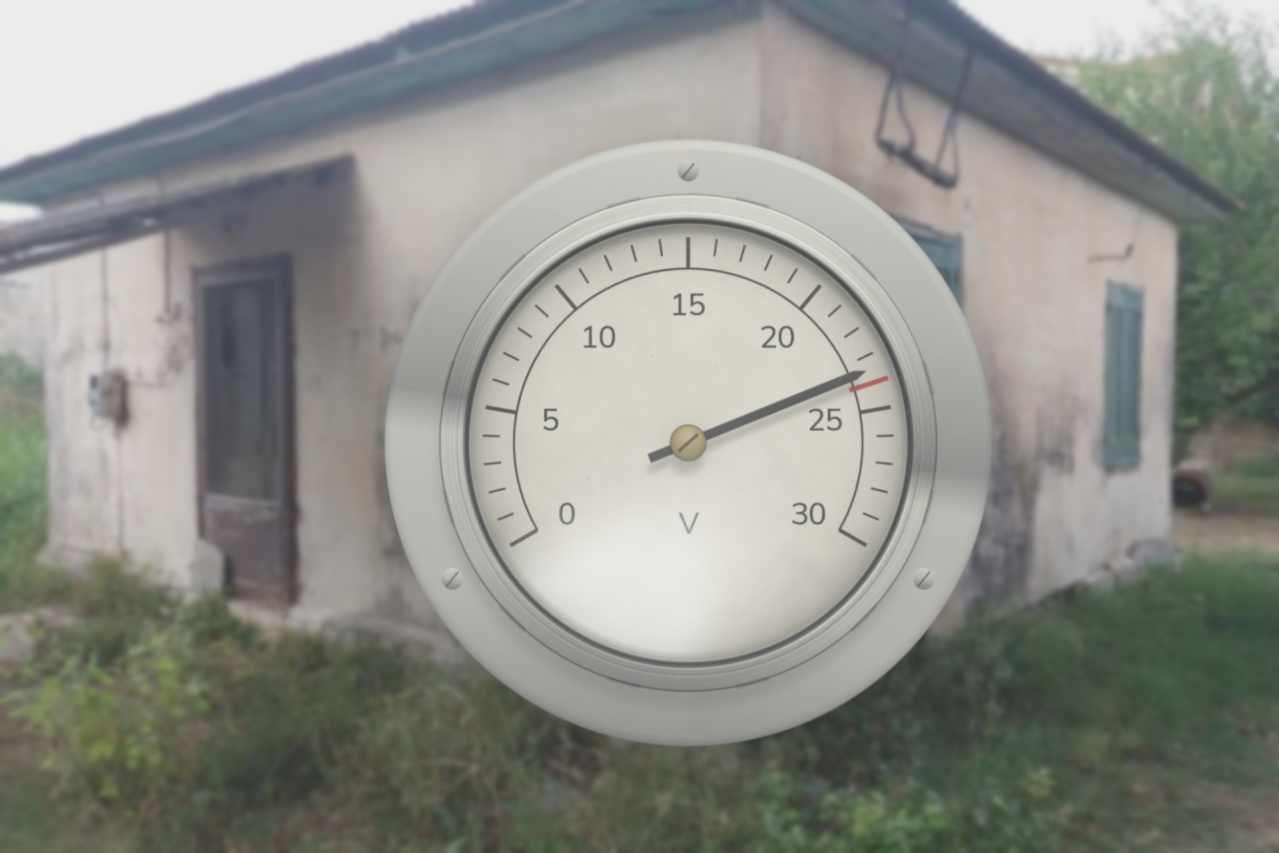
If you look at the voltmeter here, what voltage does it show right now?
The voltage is 23.5 V
